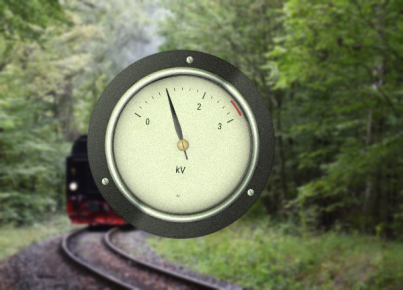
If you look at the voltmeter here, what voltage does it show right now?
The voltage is 1 kV
